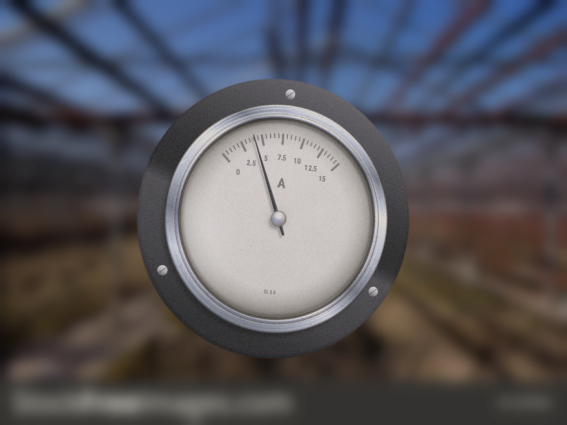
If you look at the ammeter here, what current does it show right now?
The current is 4 A
